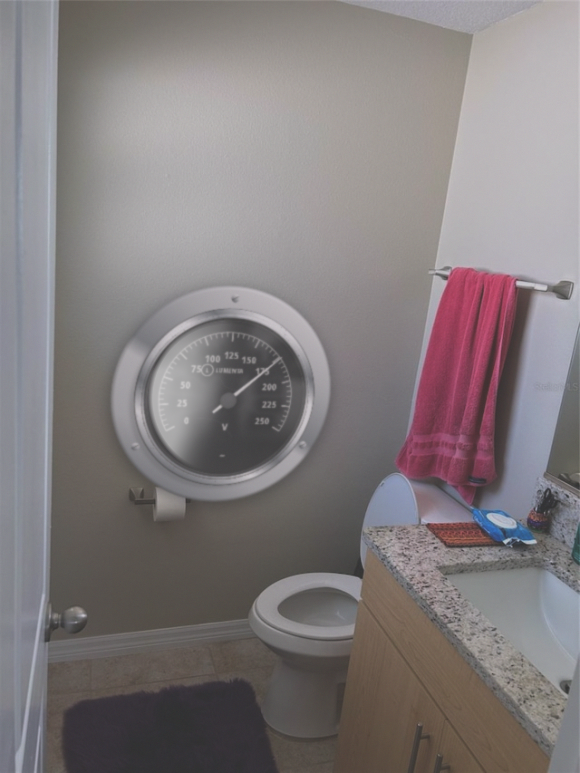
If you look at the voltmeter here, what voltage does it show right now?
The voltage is 175 V
